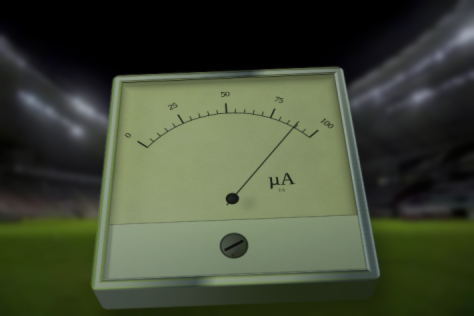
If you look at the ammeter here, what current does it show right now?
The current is 90 µA
